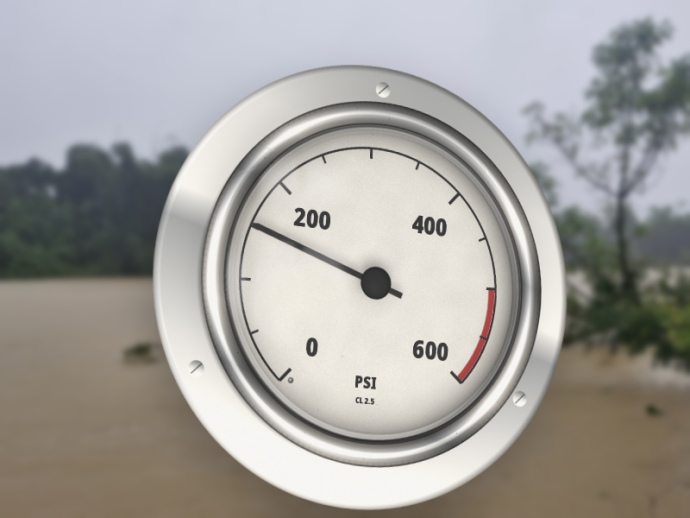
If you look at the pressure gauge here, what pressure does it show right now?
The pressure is 150 psi
